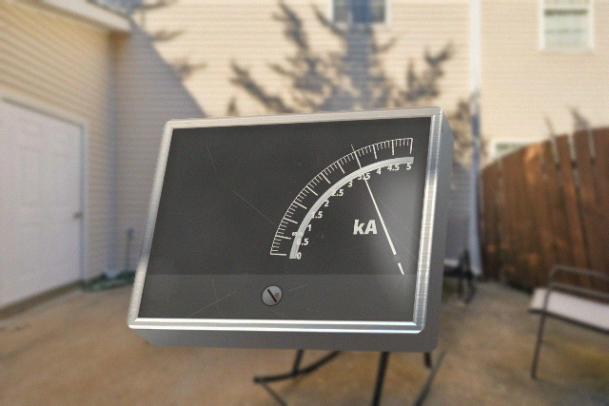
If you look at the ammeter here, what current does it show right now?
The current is 3.5 kA
